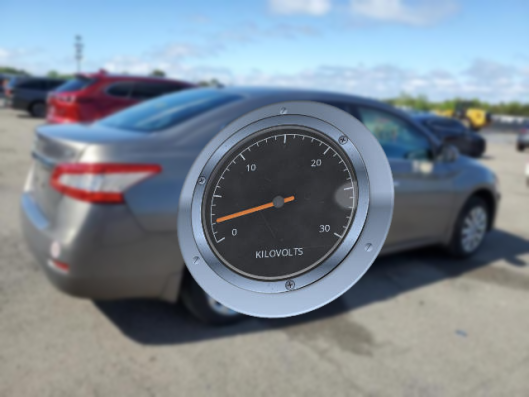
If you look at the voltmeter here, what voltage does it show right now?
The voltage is 2 kV
